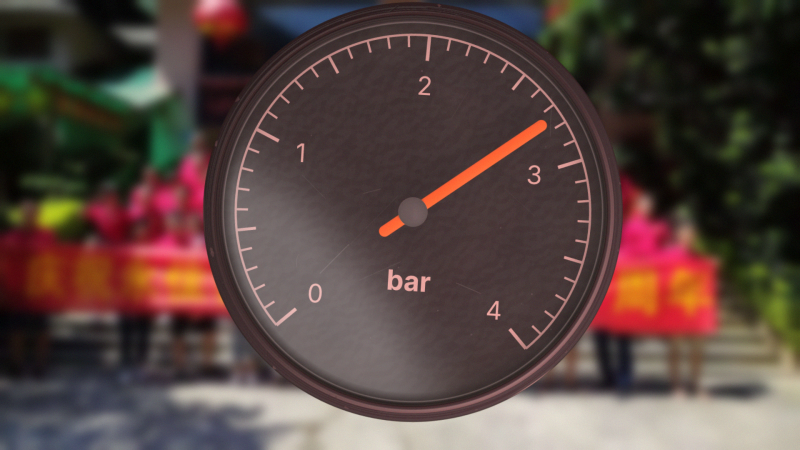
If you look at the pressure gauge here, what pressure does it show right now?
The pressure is 2.75 bar
